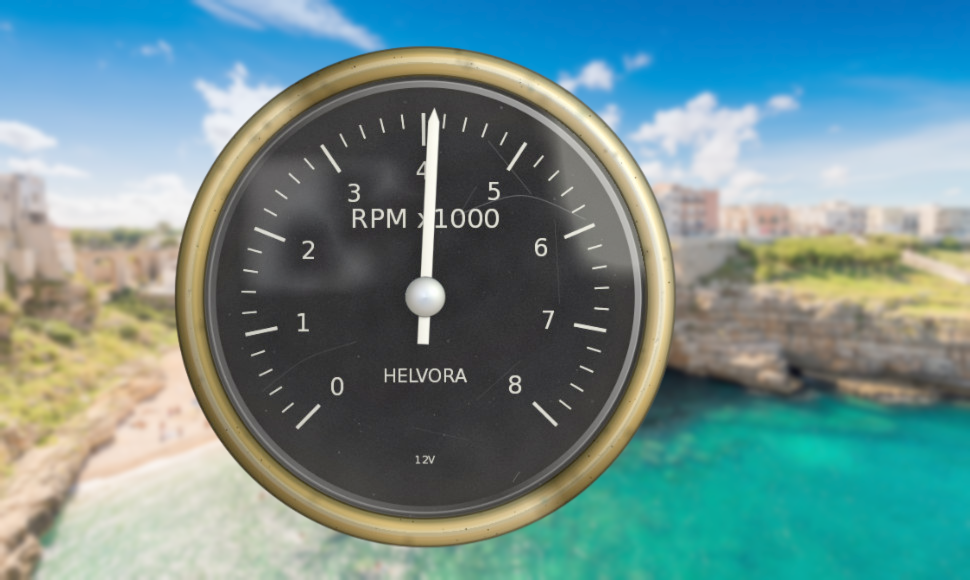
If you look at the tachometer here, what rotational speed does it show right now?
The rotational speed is 4100 rpm
